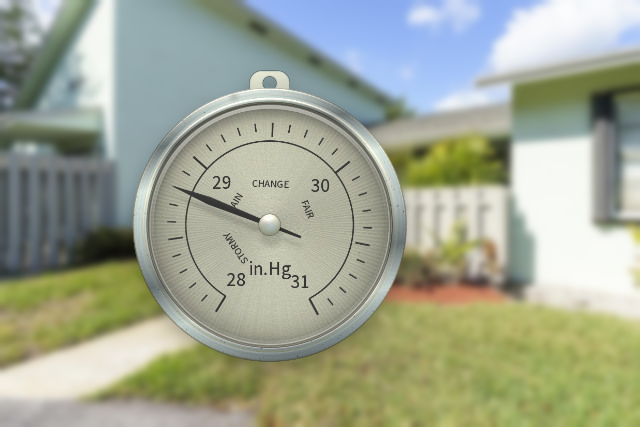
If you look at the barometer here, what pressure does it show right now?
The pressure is 28.8 inHg
